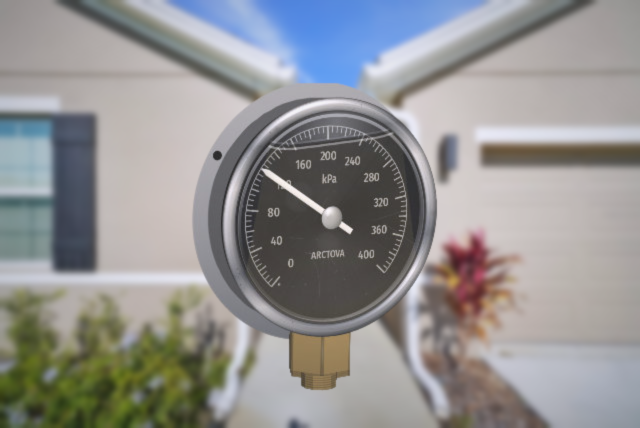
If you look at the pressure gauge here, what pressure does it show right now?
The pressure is 120 kPa
